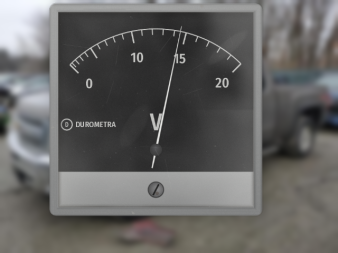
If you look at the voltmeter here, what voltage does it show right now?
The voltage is 14.5 V
